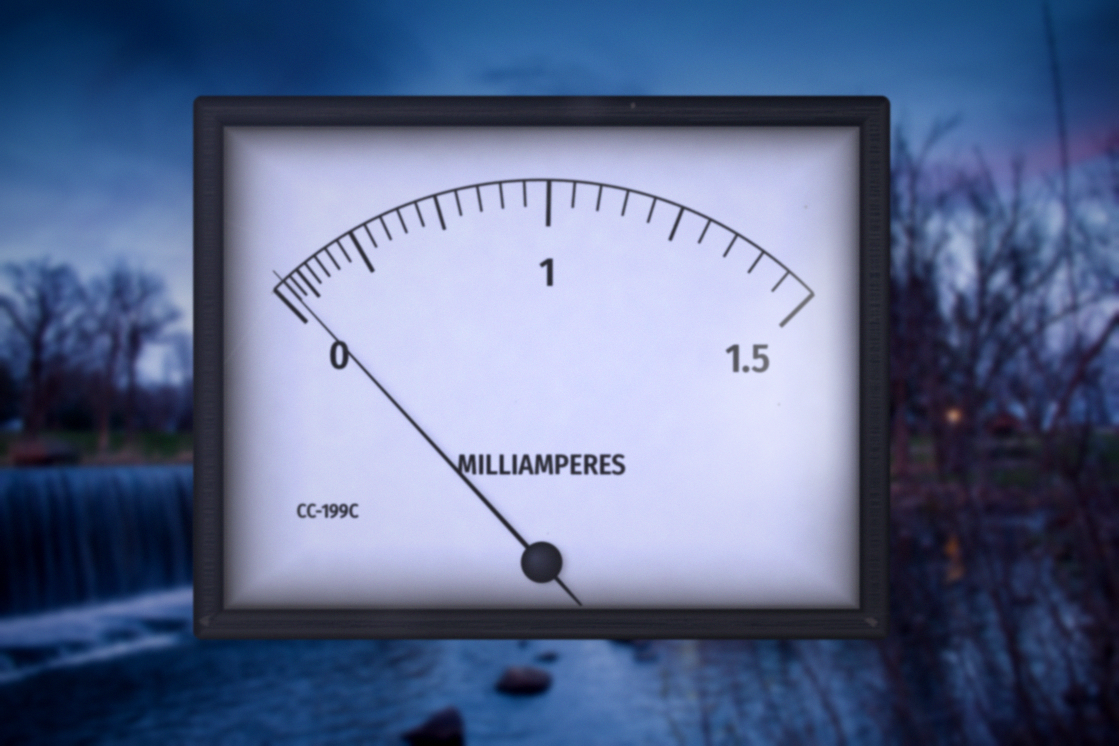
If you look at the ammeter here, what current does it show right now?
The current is 0.15 mA
